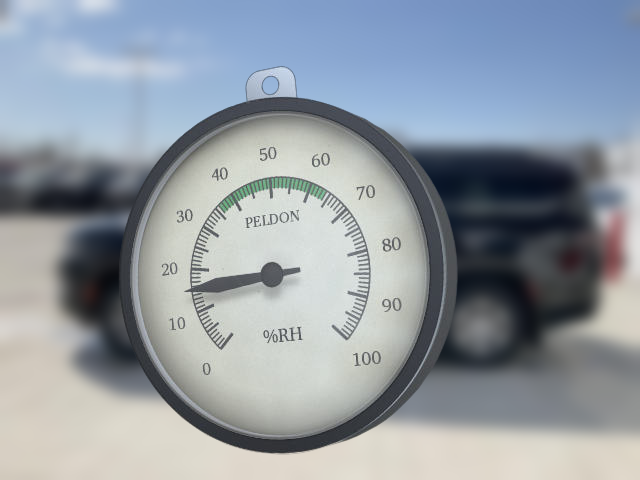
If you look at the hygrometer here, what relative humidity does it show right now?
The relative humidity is 15 %
